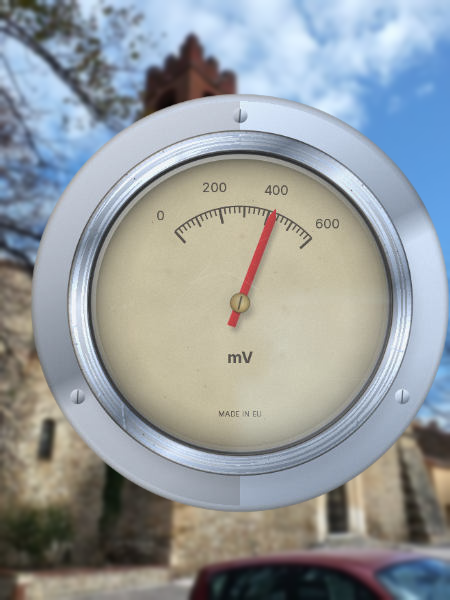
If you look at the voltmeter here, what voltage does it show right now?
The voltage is 420 mV
